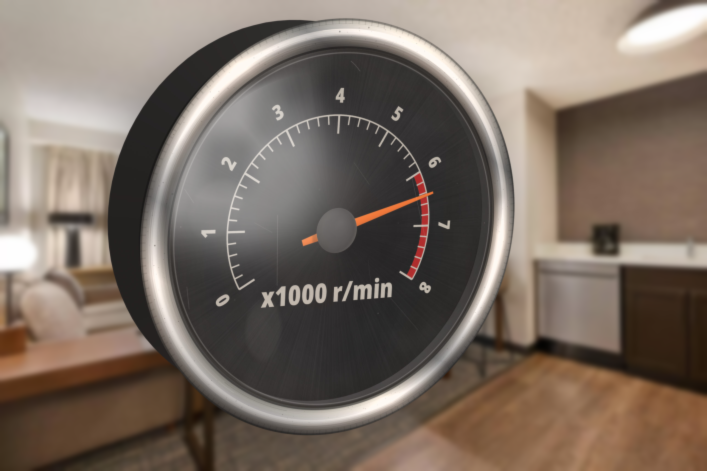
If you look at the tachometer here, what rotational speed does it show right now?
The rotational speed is 6400 rpm
